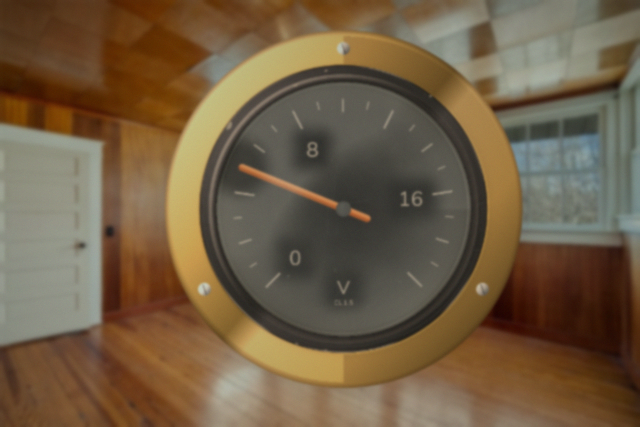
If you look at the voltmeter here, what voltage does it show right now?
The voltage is 5 V
